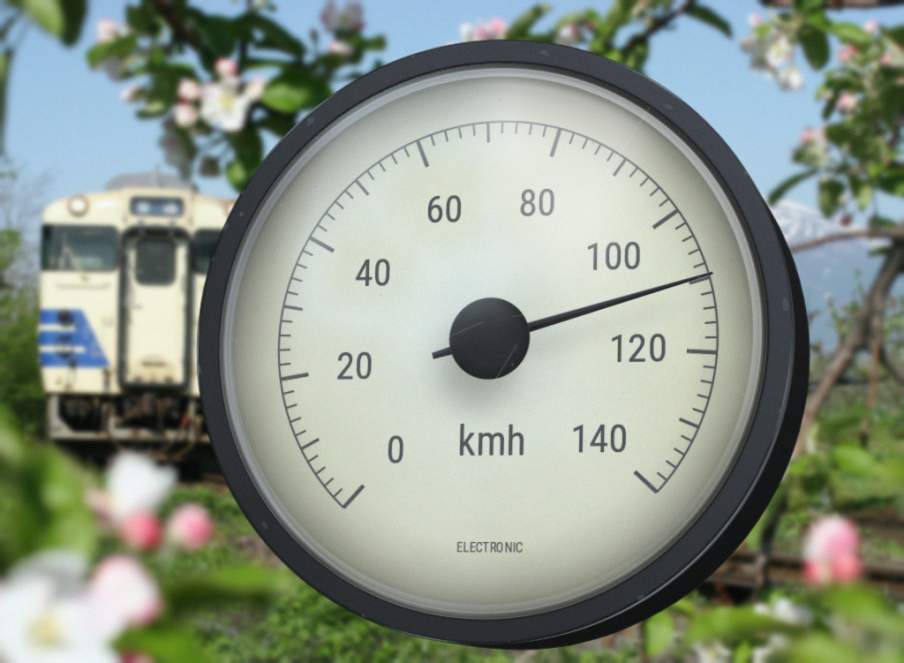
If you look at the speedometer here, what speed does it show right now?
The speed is 110 km/h
